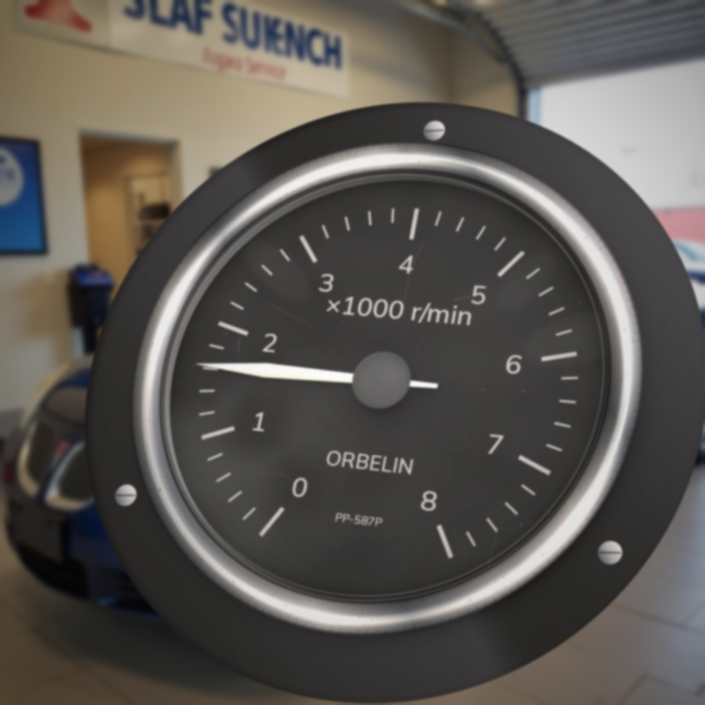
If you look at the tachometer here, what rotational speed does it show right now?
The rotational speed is 1600 rpm
